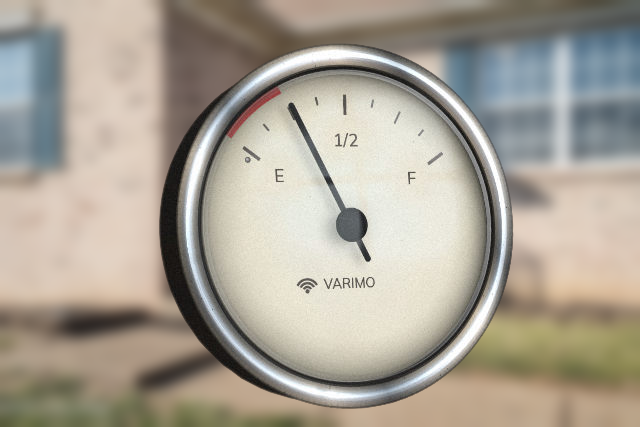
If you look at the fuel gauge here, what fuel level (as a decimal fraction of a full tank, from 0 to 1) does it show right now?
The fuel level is 0.25
